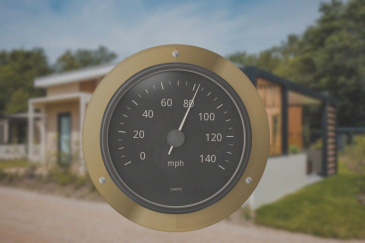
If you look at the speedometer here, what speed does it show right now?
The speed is 82.5 mph
